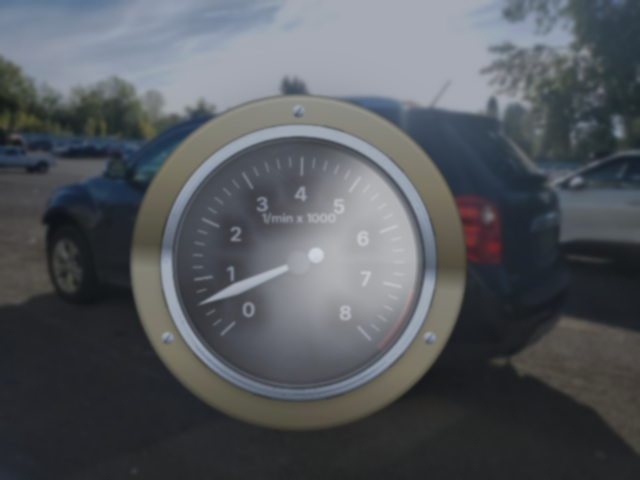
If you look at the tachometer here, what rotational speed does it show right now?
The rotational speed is 600 rpm
